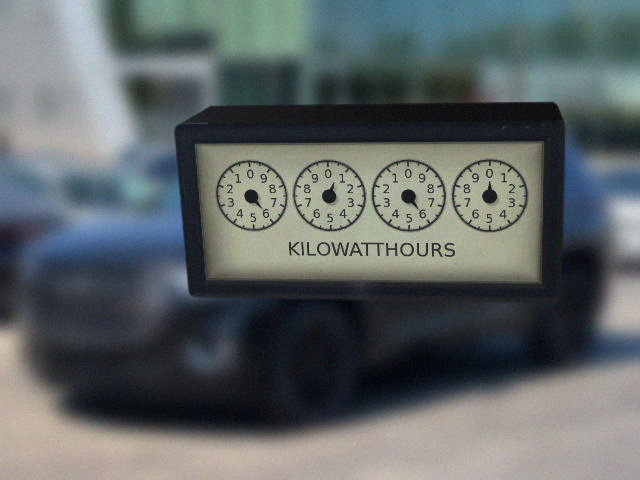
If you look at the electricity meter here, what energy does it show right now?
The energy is 6060 kWh
